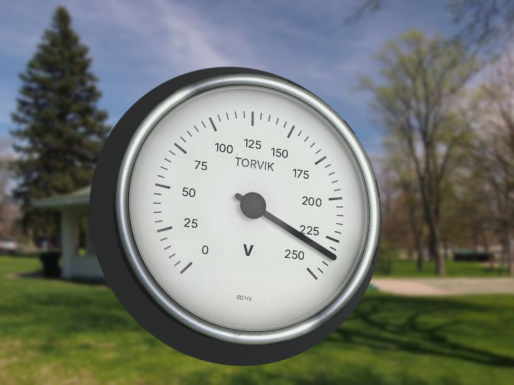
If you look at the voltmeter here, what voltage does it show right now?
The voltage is 235 V
